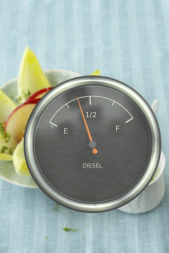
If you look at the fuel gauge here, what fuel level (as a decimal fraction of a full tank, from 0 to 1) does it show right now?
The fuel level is 0.375
